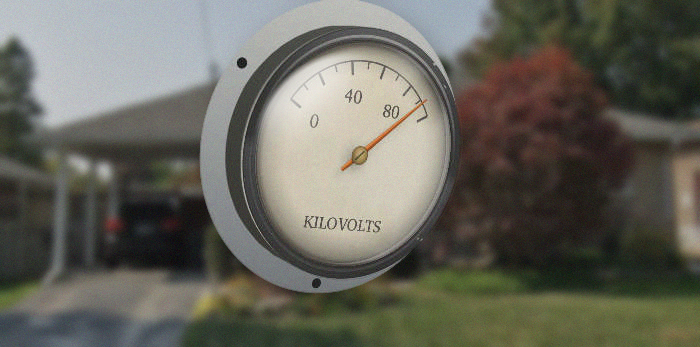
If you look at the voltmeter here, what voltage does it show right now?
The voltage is 90 kV
